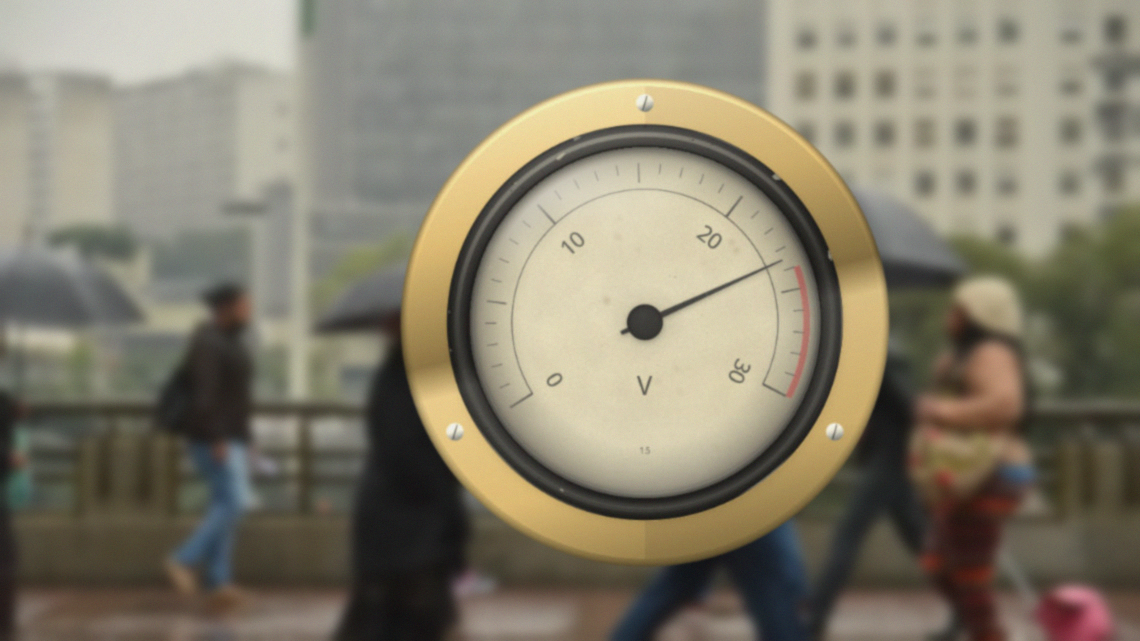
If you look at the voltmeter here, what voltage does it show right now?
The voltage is 23.5 V
